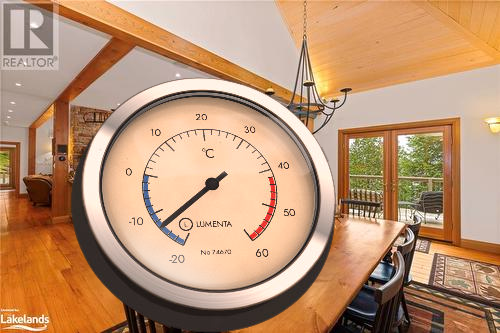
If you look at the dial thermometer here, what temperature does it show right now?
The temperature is -14 °C
